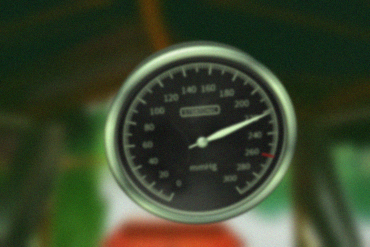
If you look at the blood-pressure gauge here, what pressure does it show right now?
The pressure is 220 mmHg
